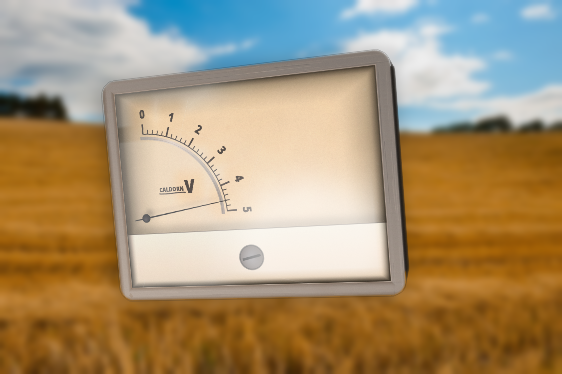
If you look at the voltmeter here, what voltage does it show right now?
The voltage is 4.6 V
